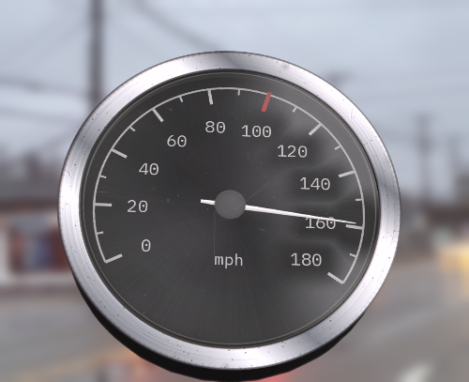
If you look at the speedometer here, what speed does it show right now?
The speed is 160 mph
